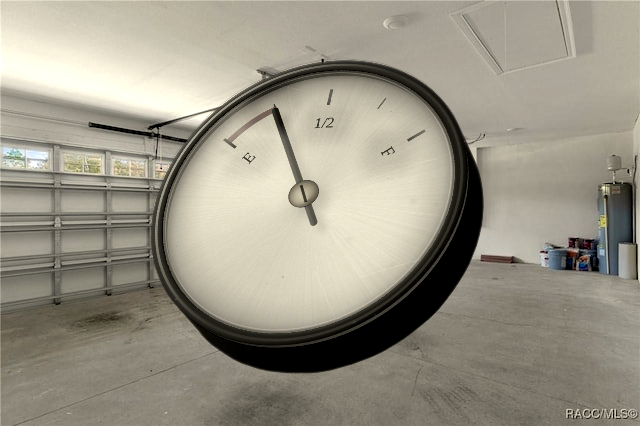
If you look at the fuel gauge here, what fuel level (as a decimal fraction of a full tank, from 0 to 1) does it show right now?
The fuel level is 0.25
